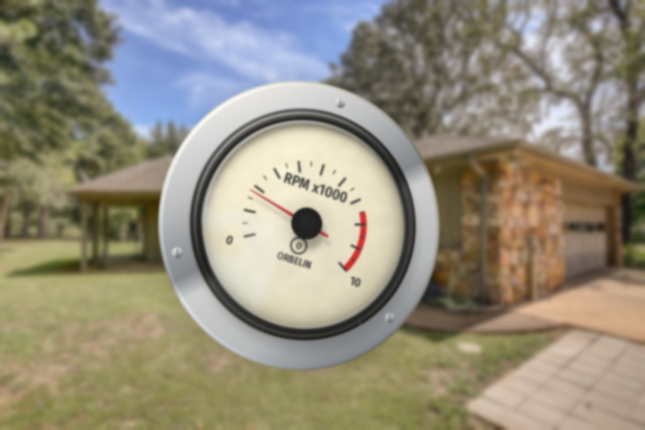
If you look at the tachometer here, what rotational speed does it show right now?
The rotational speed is 1750 rpm
